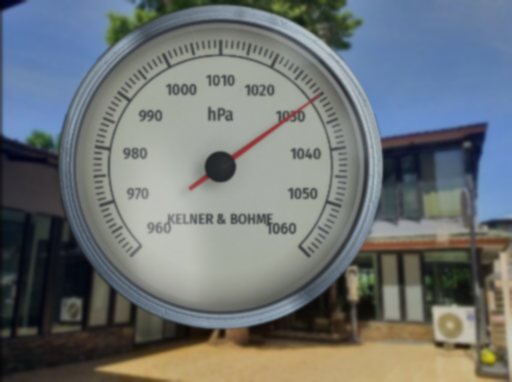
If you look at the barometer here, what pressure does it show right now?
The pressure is 1030 hPa
